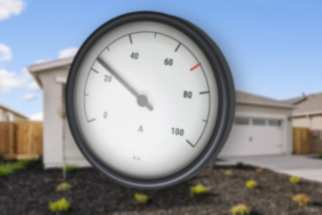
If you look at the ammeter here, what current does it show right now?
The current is 25 A
